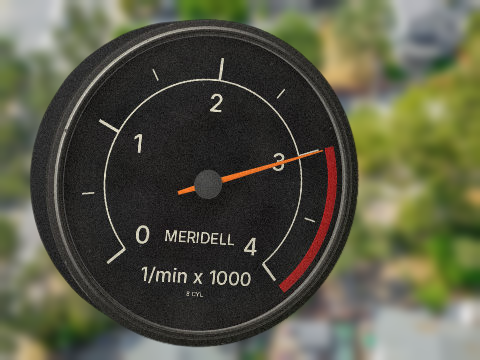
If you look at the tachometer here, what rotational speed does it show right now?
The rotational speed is 3000 rpm
